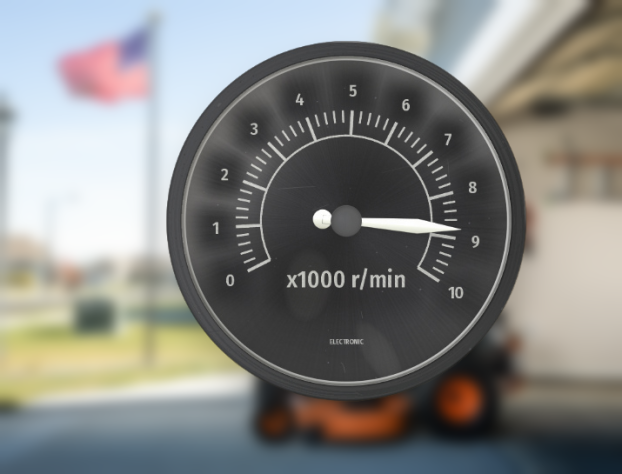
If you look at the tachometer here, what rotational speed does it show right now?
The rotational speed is 8800 rpm
